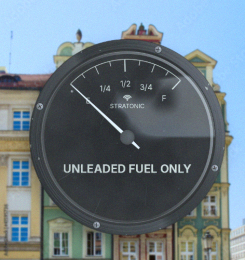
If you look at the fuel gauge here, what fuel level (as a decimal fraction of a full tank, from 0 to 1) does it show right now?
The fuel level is 0
